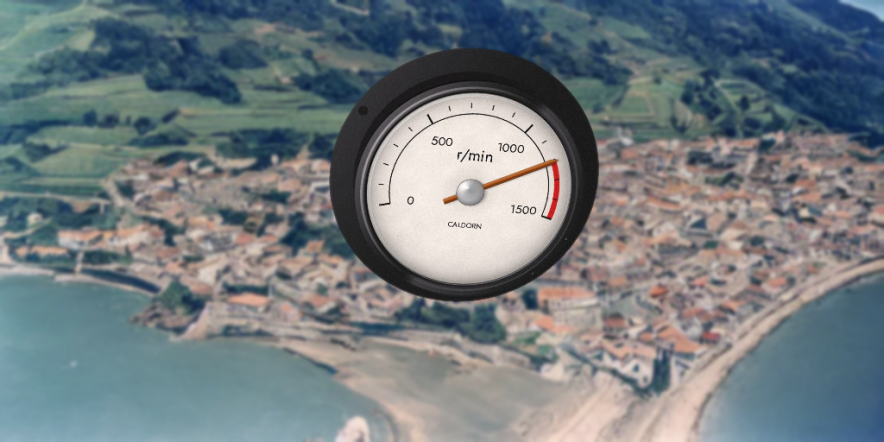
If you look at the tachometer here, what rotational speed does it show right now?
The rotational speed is 1200 rpm
